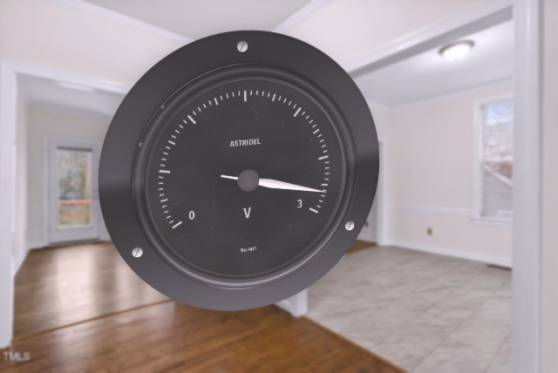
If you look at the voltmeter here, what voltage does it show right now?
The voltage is 2.8 V
